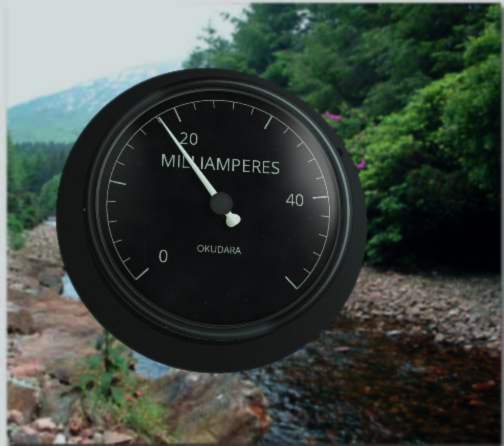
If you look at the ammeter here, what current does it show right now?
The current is 18 mA
